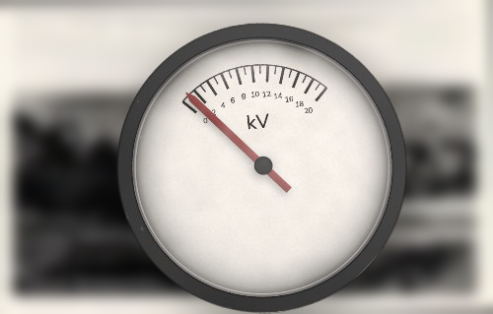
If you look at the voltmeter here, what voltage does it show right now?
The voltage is 1 kV
